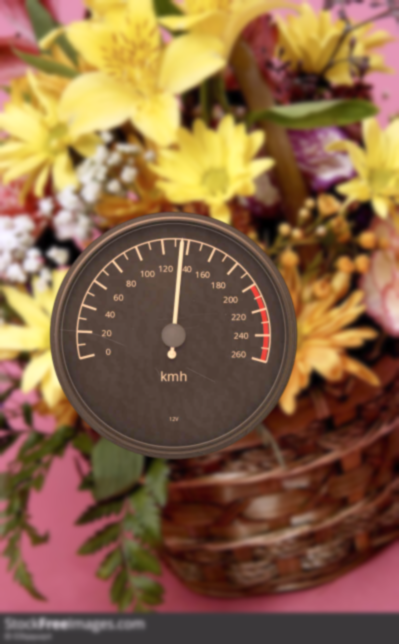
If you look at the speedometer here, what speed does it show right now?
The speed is 135 km/h
